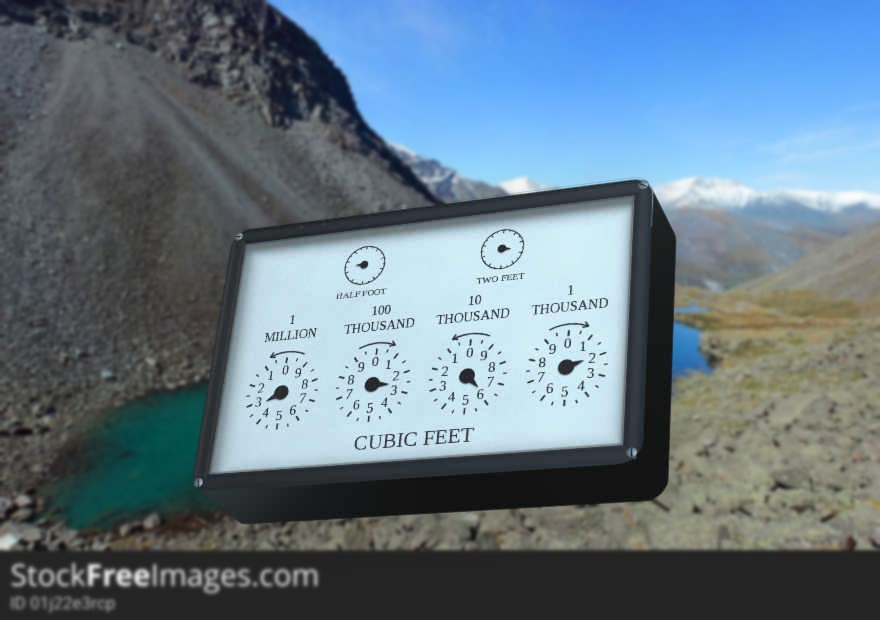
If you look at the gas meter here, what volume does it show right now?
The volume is 326200 ft³
